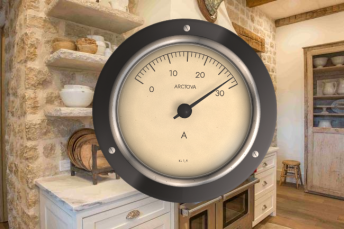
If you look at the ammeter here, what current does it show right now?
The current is 28 A
